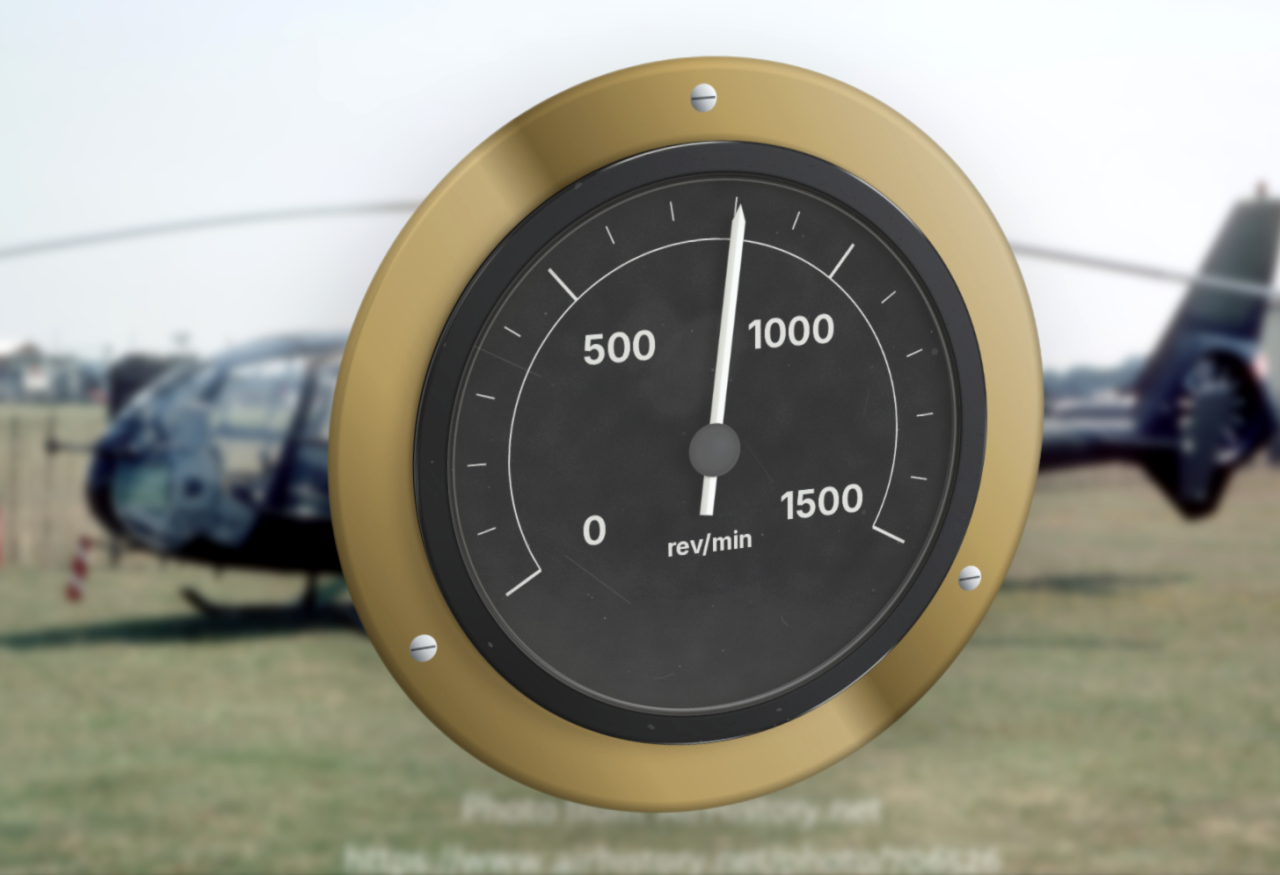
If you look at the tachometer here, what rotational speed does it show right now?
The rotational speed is 800 rpm
